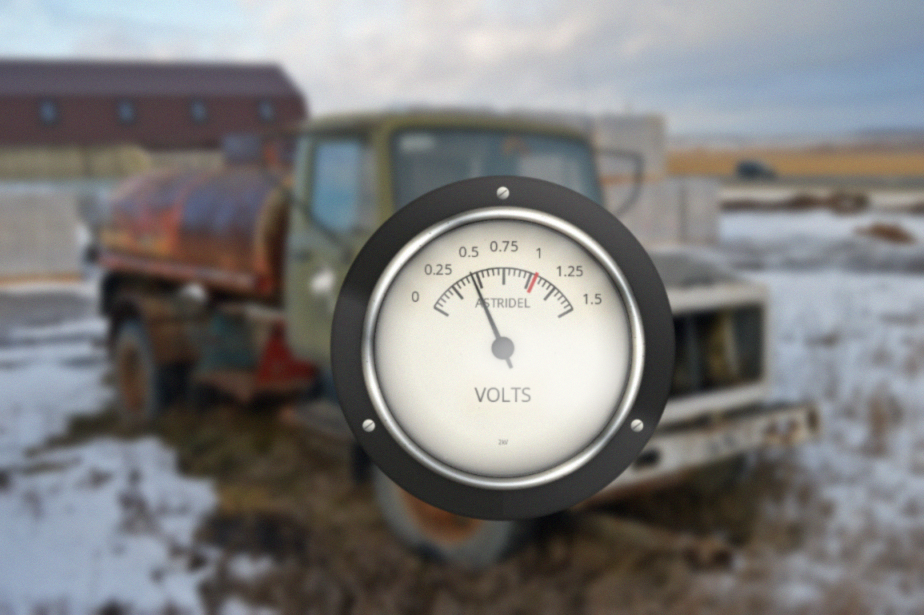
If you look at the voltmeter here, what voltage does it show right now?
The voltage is 0.45 V
